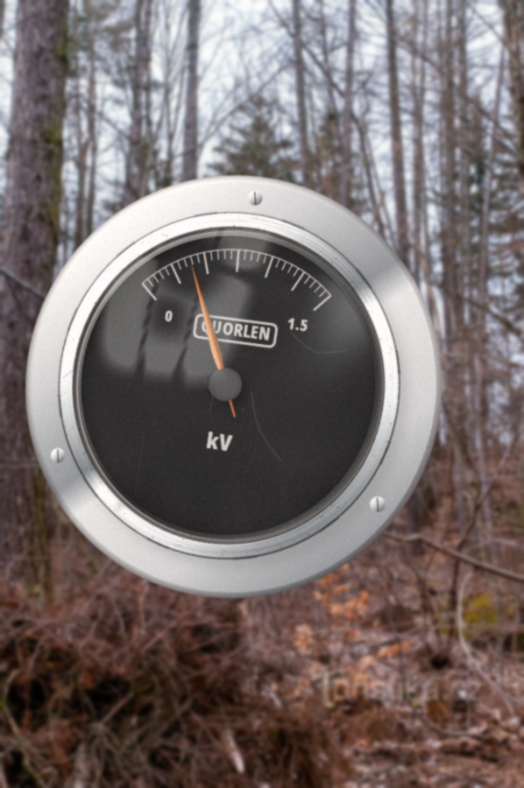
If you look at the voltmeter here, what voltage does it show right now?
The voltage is 0.4 kV
